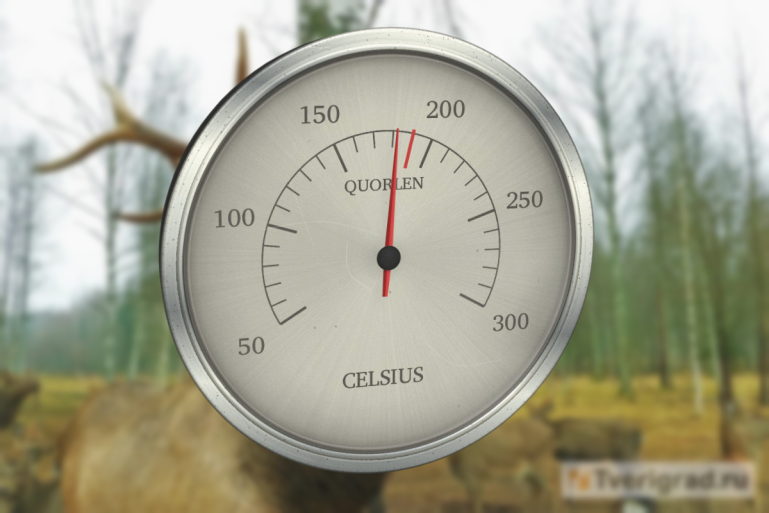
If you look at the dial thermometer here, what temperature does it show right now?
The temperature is 180 °C
